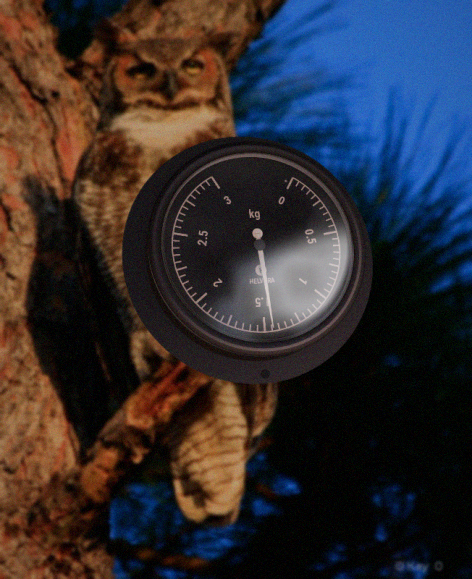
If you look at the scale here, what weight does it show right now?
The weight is 1.45 kg
